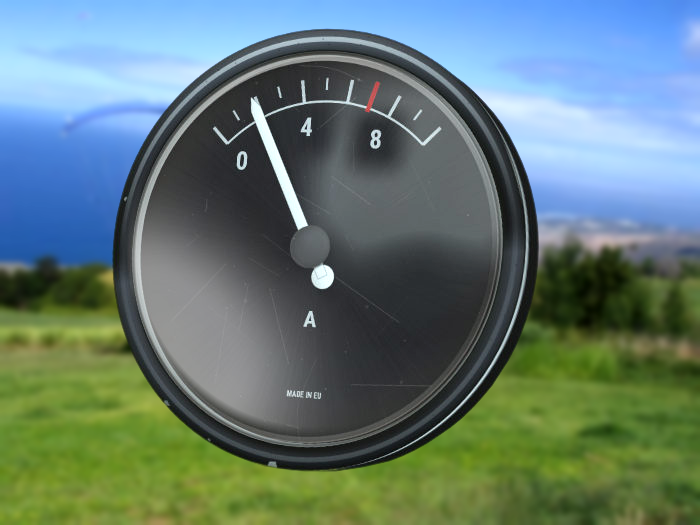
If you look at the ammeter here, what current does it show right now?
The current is 2 A
